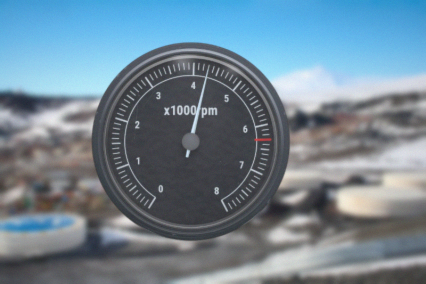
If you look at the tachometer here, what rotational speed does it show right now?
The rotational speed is 4300 rpm
